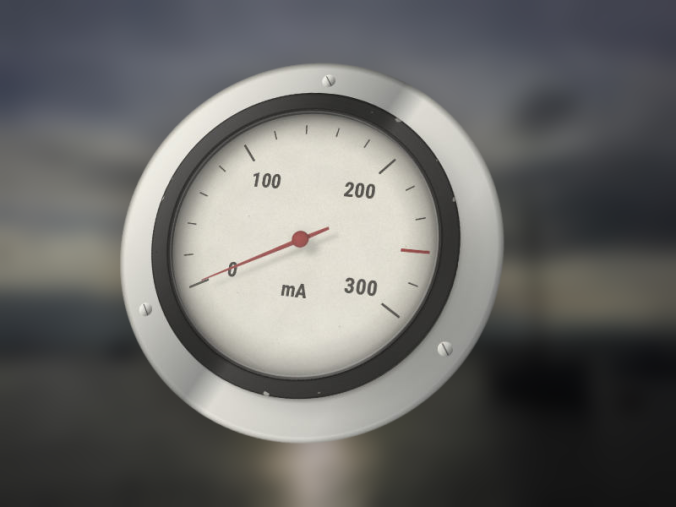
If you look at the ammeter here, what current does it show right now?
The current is 0 mA
